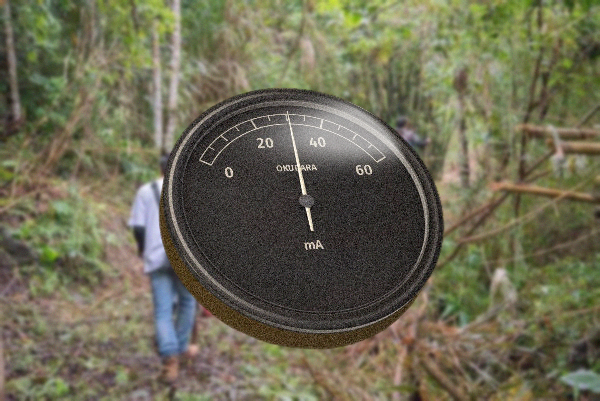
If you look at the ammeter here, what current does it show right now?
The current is 30 mA
